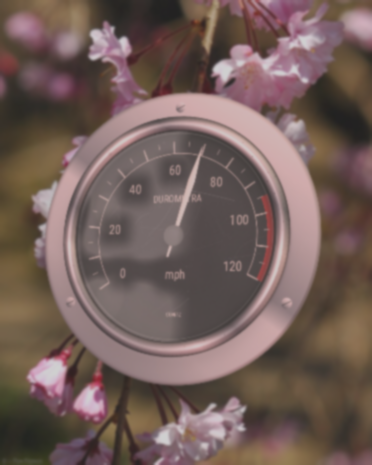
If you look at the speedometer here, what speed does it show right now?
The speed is 70 mph
